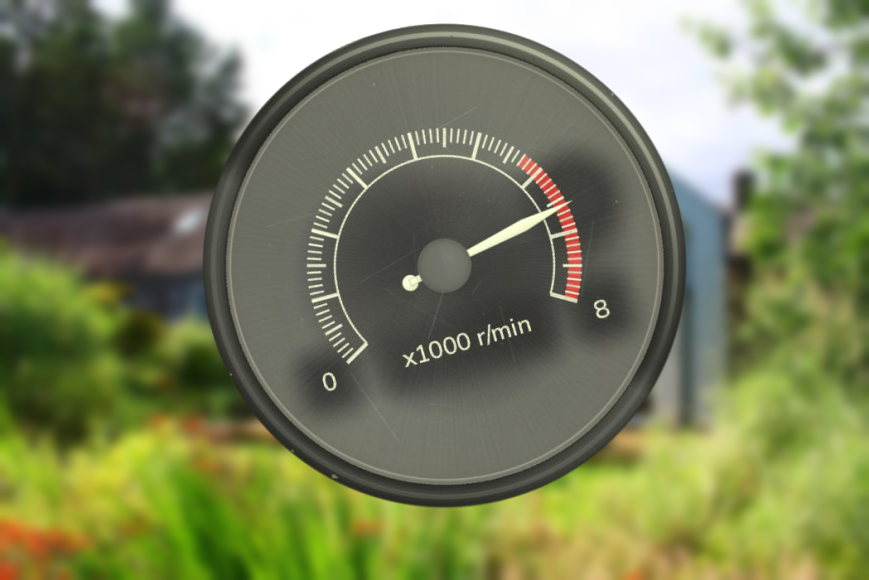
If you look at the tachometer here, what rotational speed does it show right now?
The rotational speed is 6600 rpm
